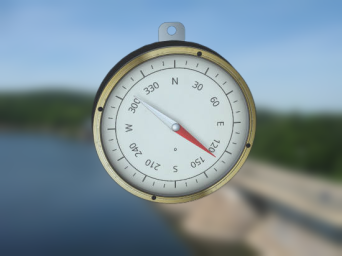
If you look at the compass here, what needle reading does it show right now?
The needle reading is 130 °
